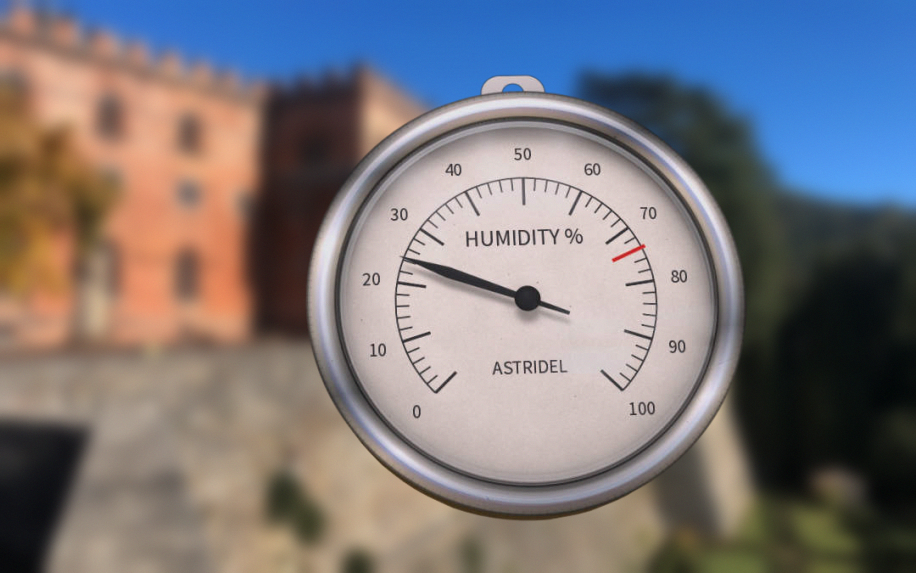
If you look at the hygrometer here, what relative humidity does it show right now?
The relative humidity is 24 %
